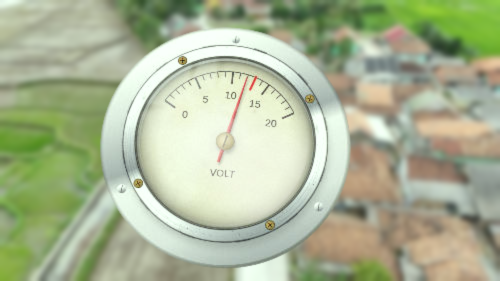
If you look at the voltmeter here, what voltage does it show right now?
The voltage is 12 V
